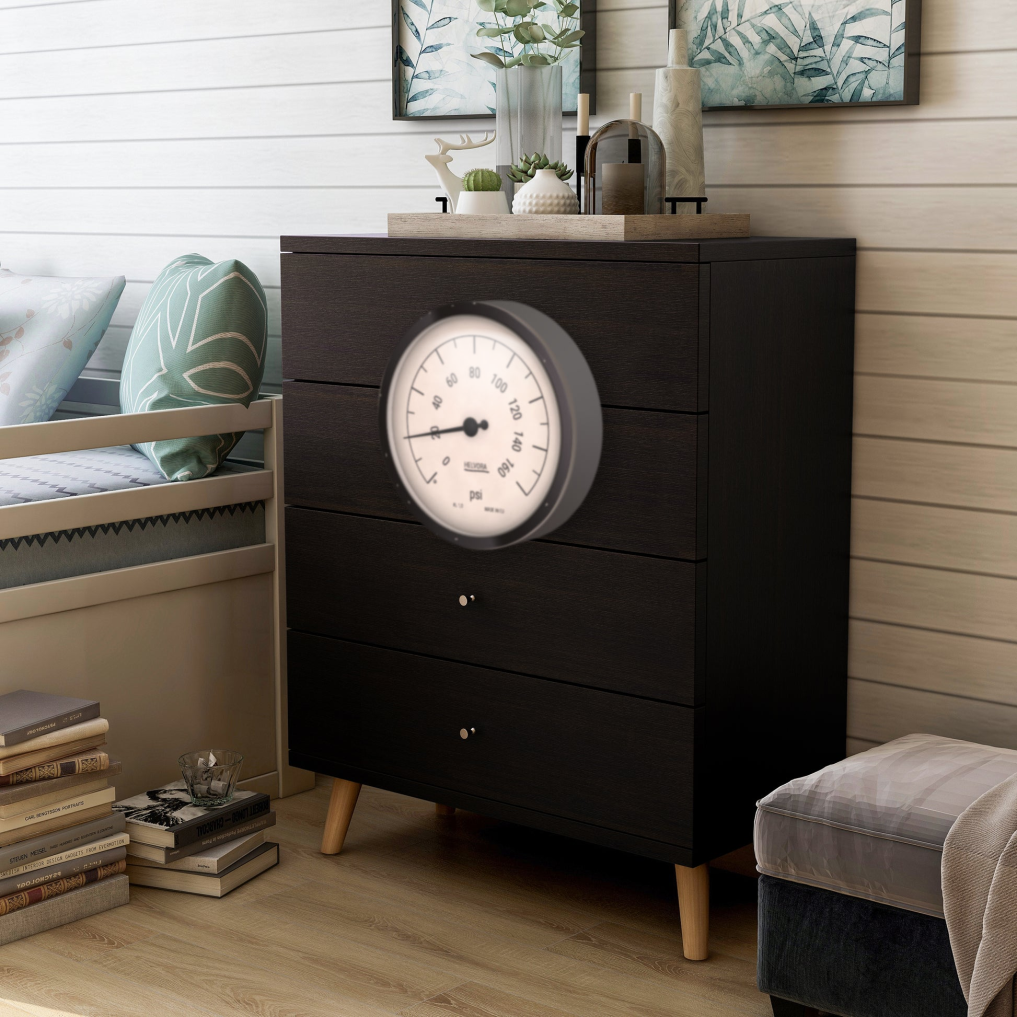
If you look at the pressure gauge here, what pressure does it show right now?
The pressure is 20 psi
